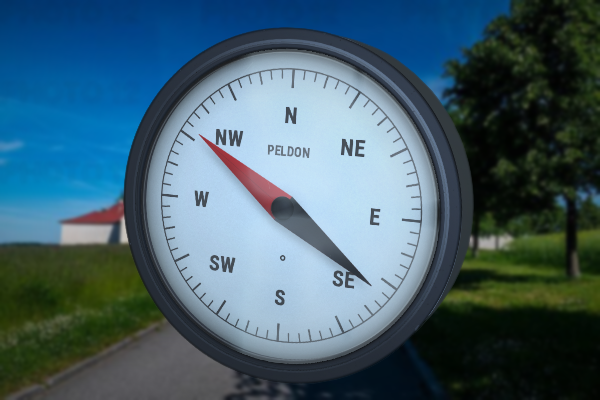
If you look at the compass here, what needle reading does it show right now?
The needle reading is 305 °
